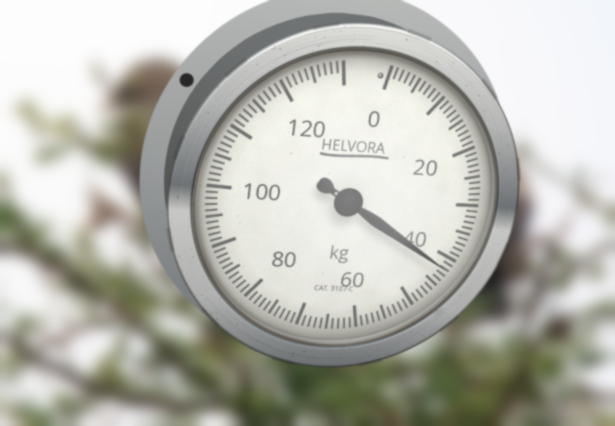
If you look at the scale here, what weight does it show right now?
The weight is 42 kg
